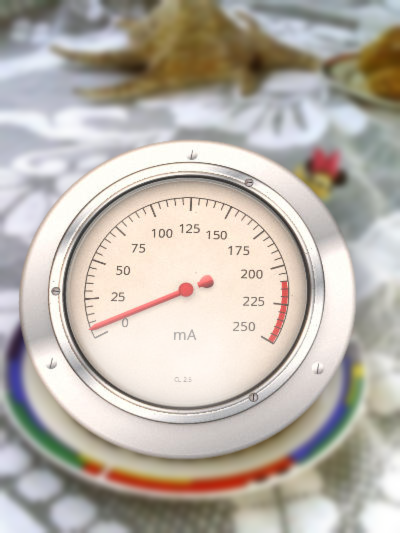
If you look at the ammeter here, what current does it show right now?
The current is 5 mA
